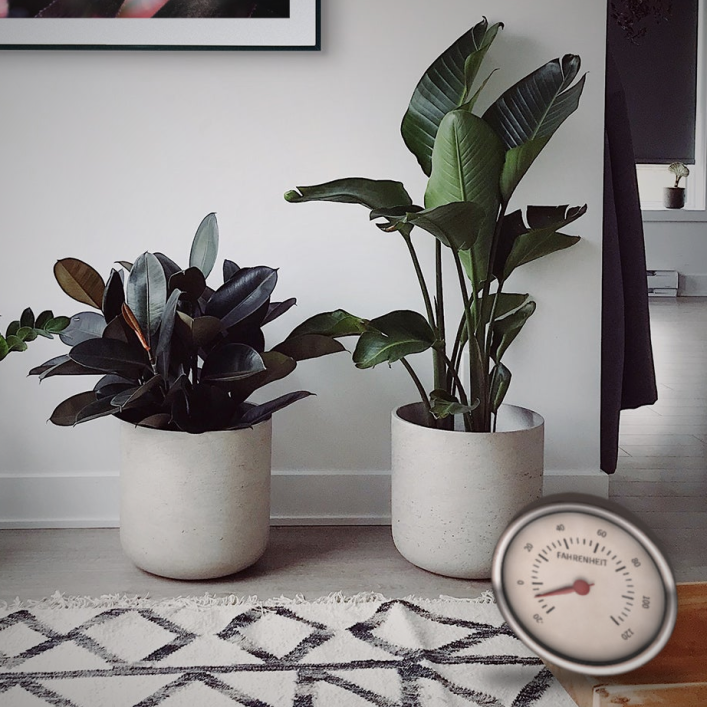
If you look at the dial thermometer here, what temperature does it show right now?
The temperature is -8 °F
